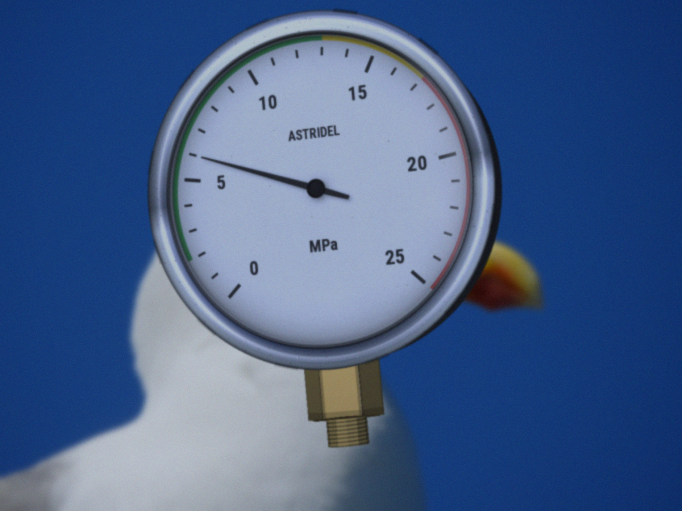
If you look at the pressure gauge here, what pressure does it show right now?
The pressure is 6 MPa
